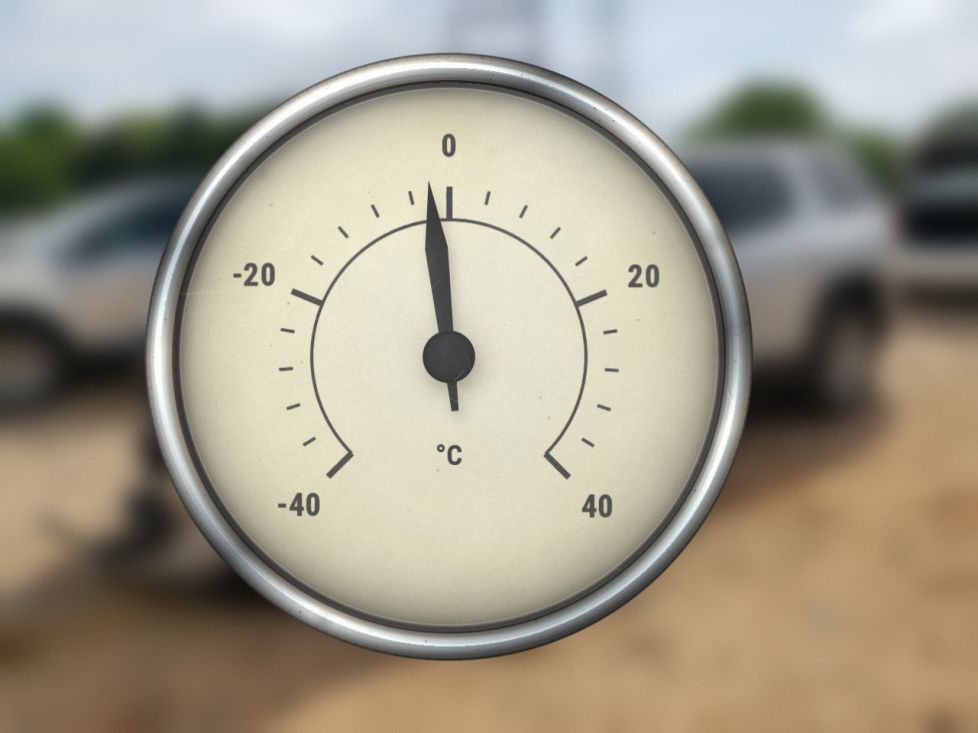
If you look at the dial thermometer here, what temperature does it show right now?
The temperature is -2 °C
